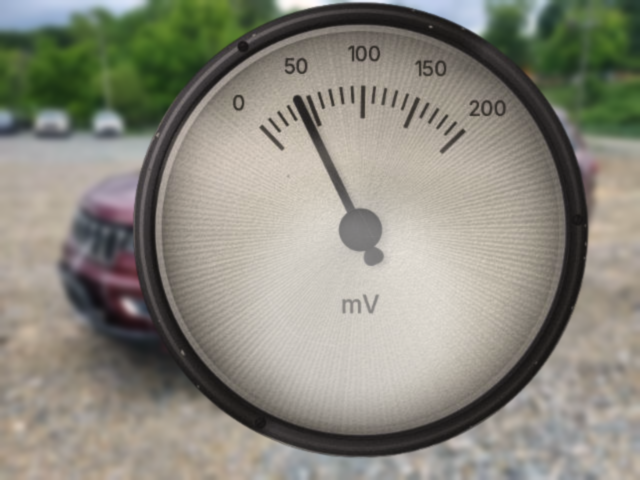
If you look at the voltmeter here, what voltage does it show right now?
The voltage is 40 mV
